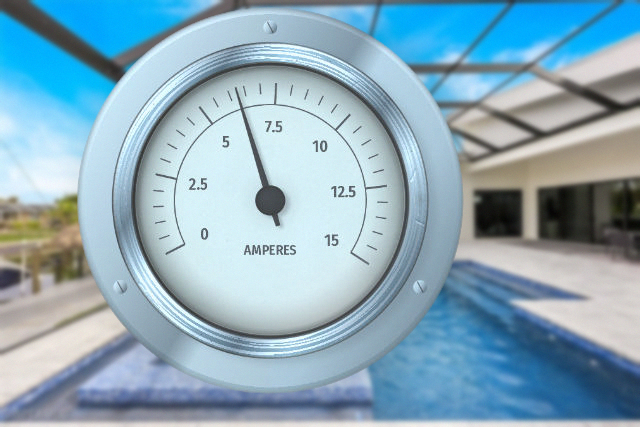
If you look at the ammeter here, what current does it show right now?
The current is 6.25 A
